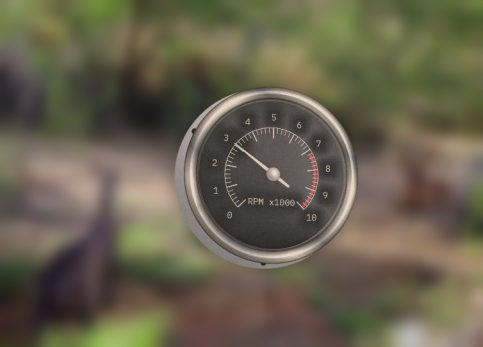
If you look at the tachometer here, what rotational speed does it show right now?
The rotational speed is 3000 rpm
